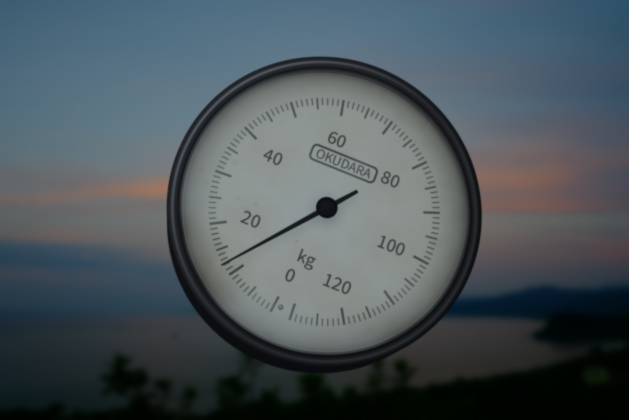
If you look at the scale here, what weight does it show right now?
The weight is 12 kg
